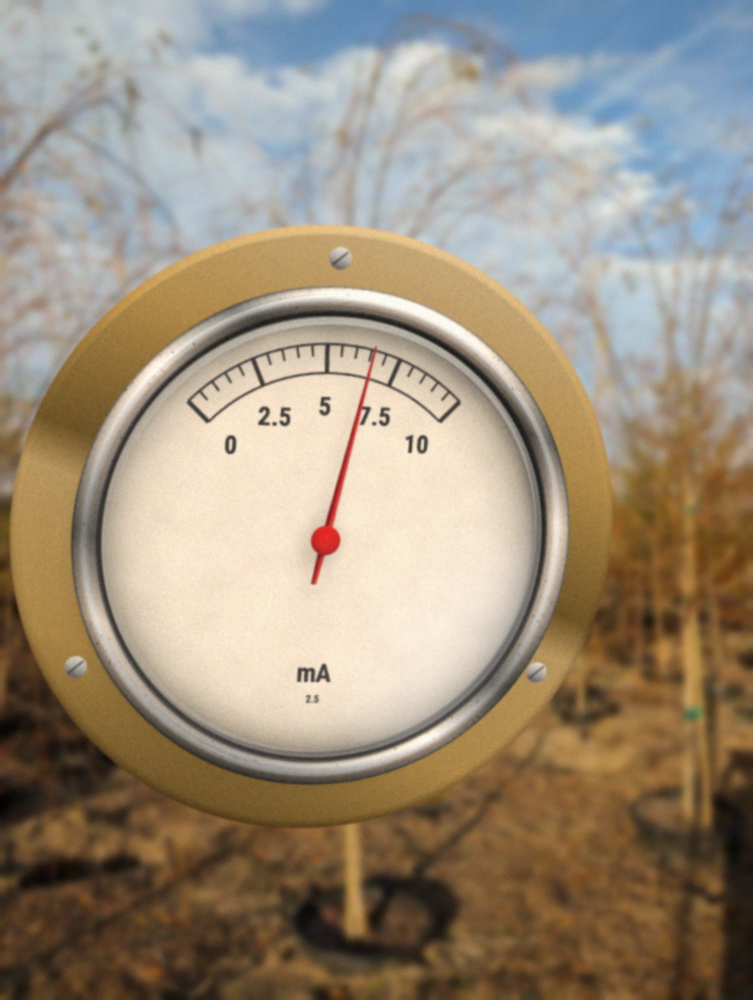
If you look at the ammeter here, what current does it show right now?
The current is 6.5 mA
